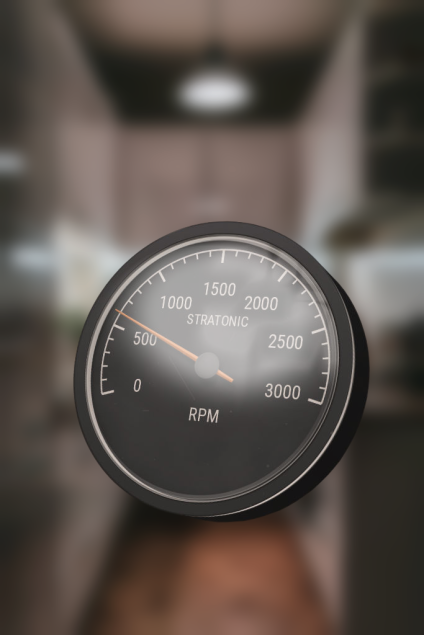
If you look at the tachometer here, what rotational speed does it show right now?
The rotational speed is 600 rpm
